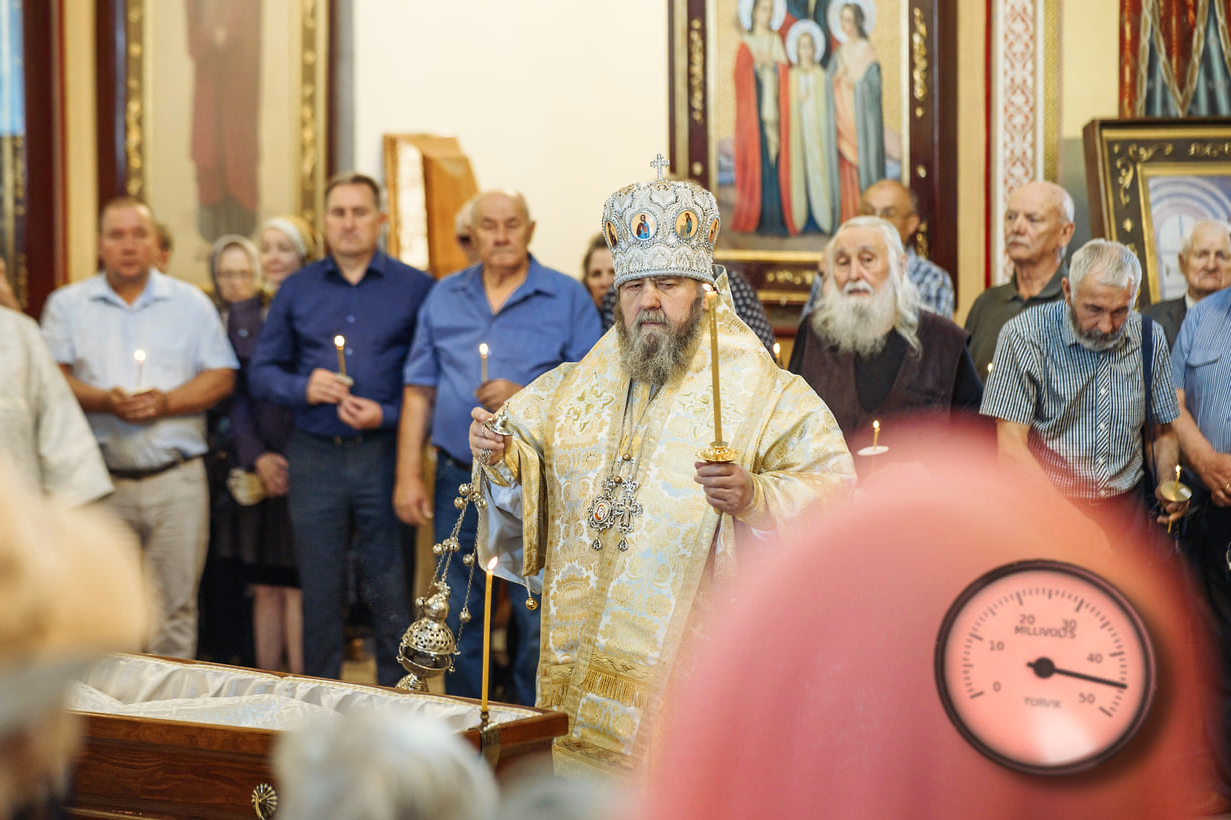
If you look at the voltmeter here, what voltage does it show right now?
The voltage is 45 mV
